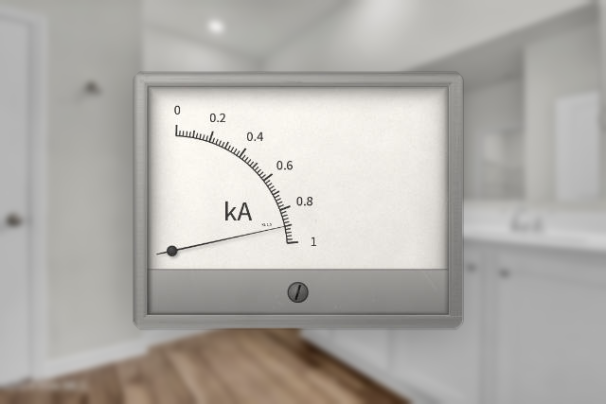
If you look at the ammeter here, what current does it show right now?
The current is 0.9 kA
